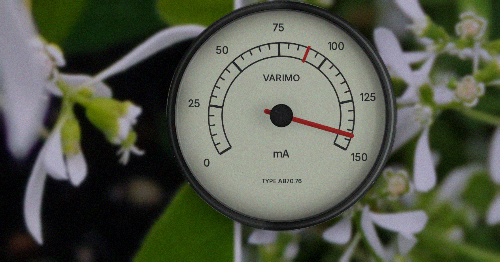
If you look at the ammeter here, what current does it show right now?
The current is 142.5 mA
